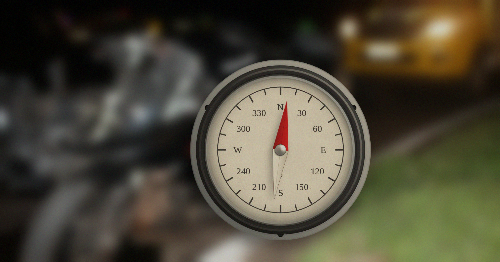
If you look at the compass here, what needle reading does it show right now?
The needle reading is 7.5 °
